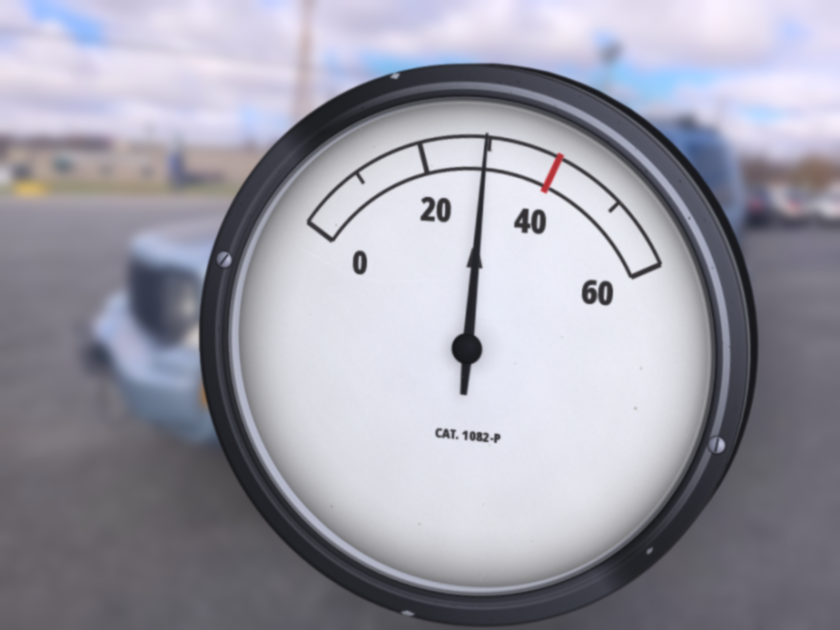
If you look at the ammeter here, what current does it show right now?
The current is 30 A
